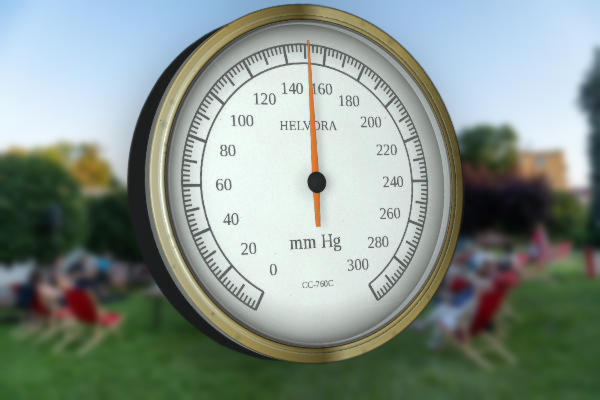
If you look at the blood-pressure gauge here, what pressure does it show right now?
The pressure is 150 mmHg
